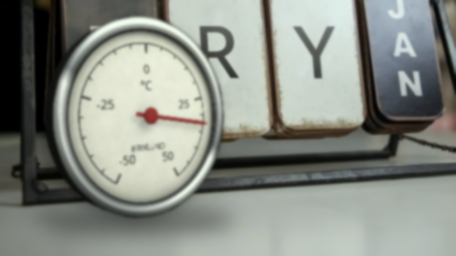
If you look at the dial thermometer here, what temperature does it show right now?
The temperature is 32.5 °C
